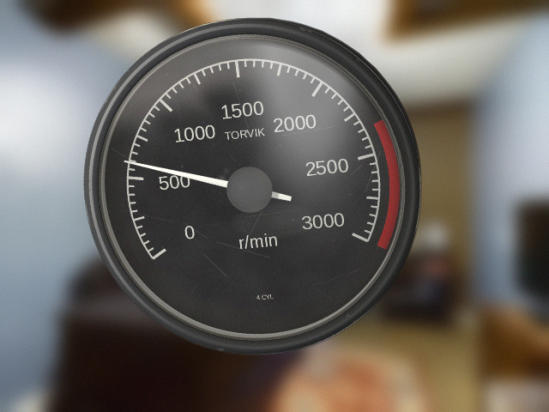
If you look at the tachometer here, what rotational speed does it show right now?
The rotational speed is 600 rpm
